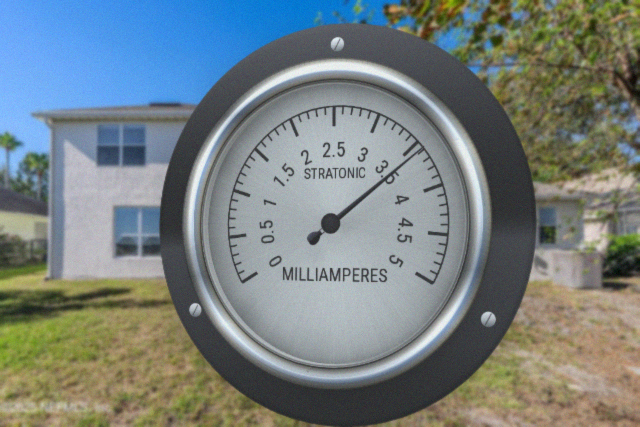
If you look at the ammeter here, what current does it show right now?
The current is 3.6 mA
